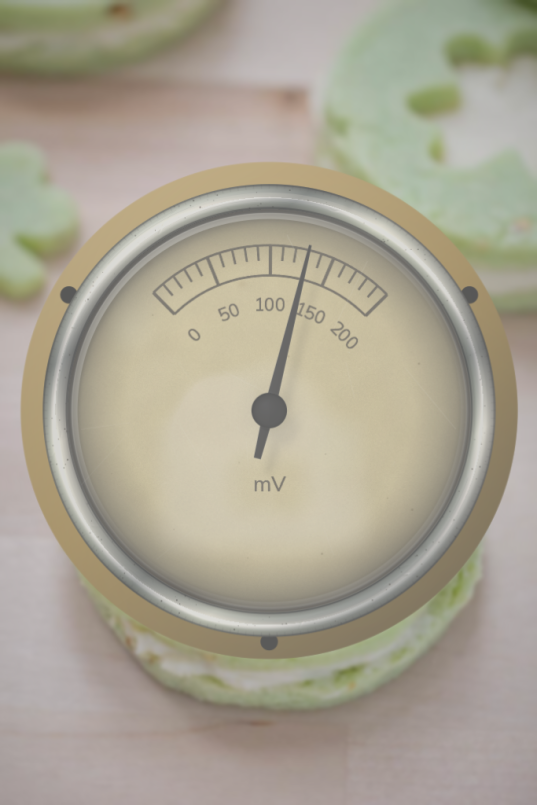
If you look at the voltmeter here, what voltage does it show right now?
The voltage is 130 mV
